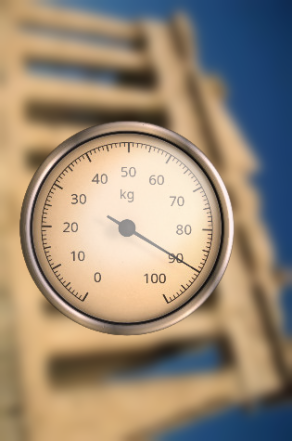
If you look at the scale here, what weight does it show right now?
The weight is 90 kg
